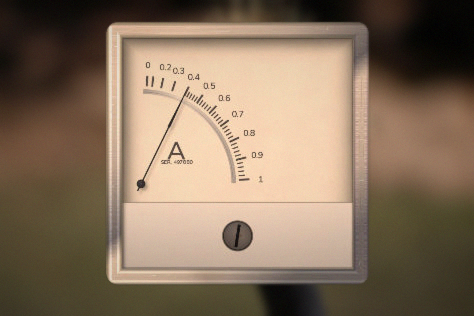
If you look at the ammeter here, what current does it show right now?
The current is 0.4 A
